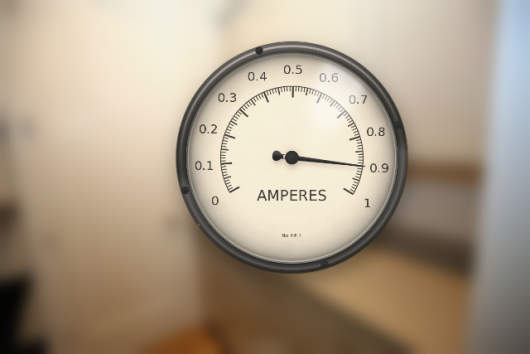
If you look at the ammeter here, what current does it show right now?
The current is 0.9 A
